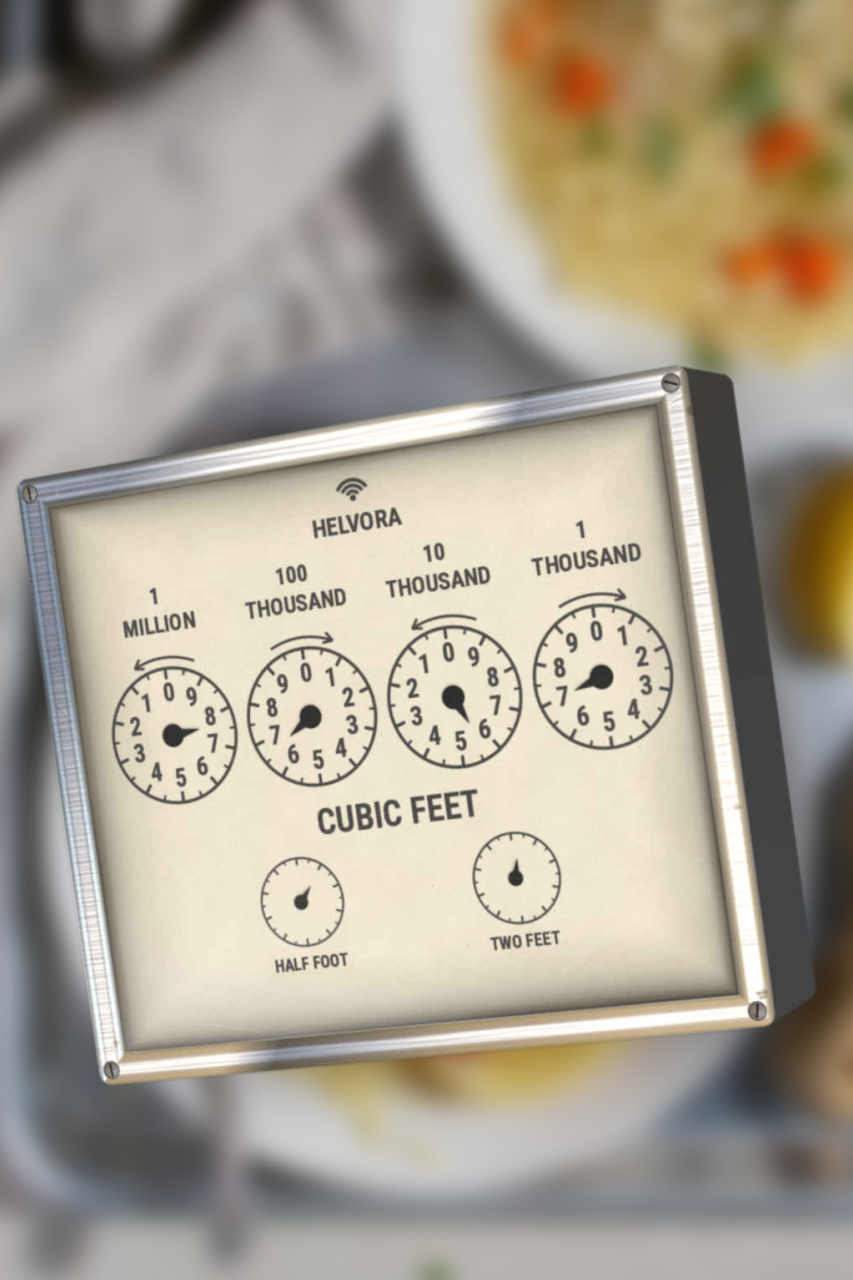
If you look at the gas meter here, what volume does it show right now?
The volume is 765700 ft³
